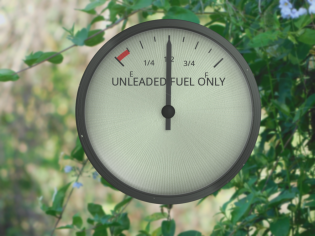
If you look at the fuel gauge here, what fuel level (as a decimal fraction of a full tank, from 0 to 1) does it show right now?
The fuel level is 0.5
